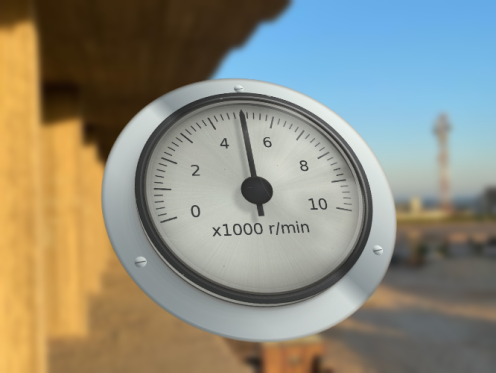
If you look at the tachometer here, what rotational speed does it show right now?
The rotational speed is 5000 rpm
